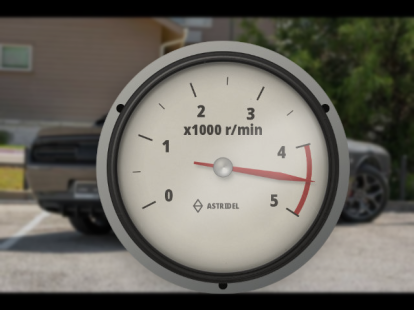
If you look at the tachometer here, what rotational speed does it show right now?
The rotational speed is 4500 rpm
